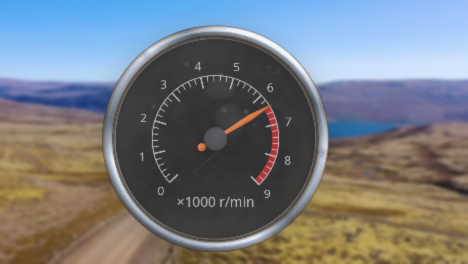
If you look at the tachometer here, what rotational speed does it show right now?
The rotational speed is 6400 rpm
